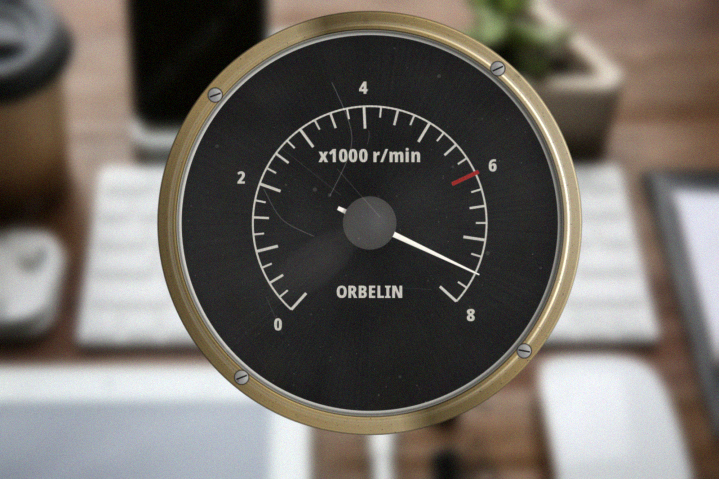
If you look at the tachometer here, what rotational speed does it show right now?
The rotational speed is 7500 rpm
